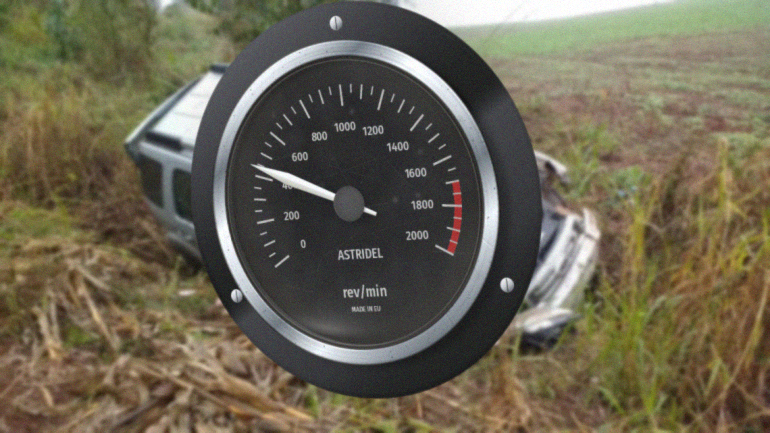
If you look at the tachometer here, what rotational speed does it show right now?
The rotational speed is 450 rpm
